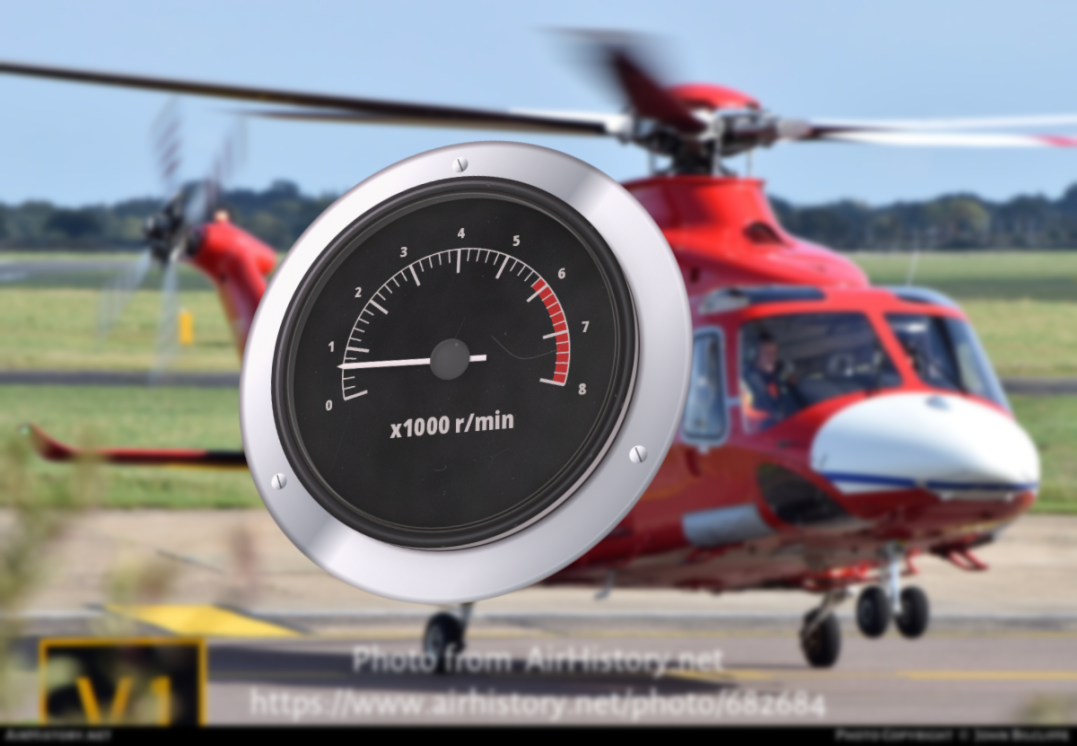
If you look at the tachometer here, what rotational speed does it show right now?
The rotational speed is 600 rpm
